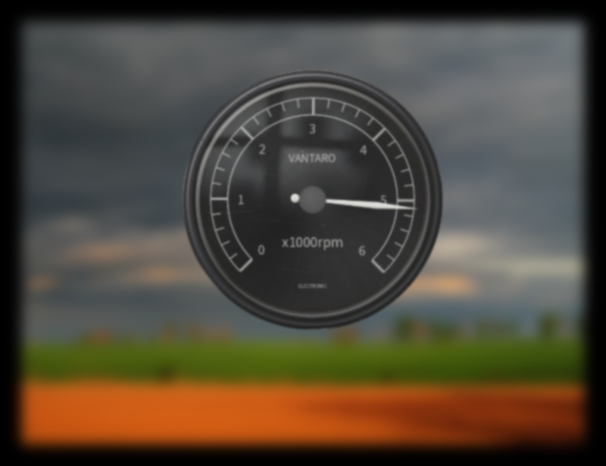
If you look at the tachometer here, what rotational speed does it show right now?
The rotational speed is 5100 rpm
